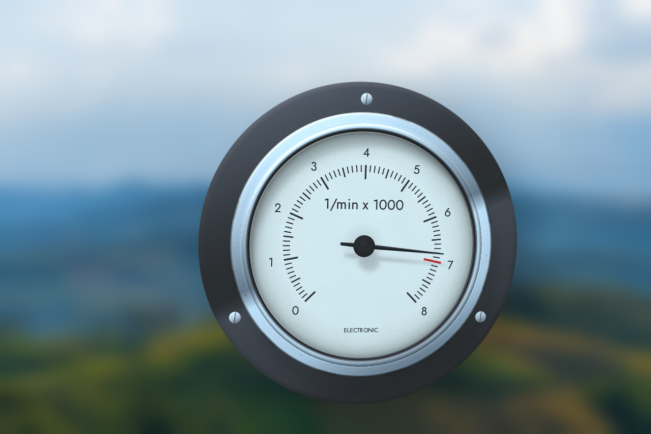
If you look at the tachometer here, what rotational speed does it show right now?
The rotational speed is 6800 rpm
